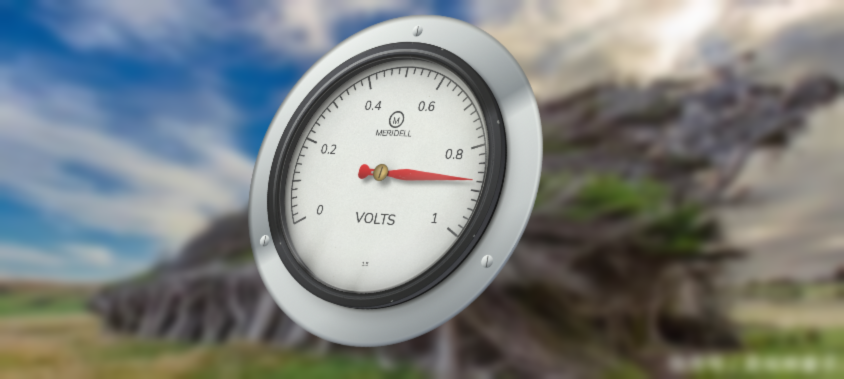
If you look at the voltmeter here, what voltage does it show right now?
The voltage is 0.88 V
